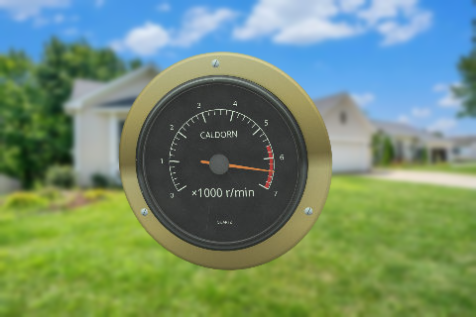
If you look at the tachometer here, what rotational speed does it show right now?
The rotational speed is 6400 rpm
